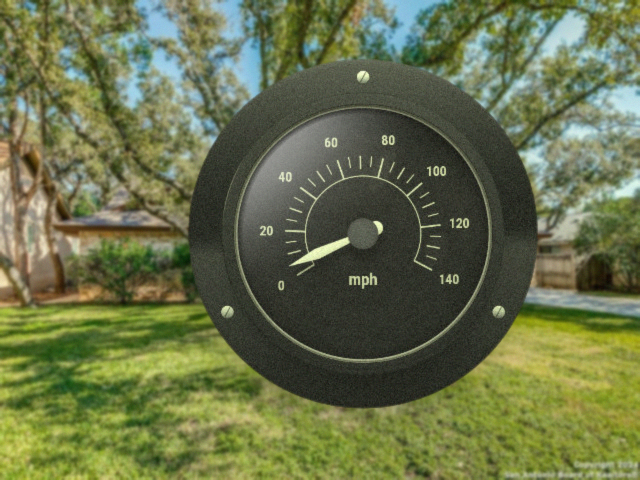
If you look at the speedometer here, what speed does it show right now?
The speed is 5 mph
